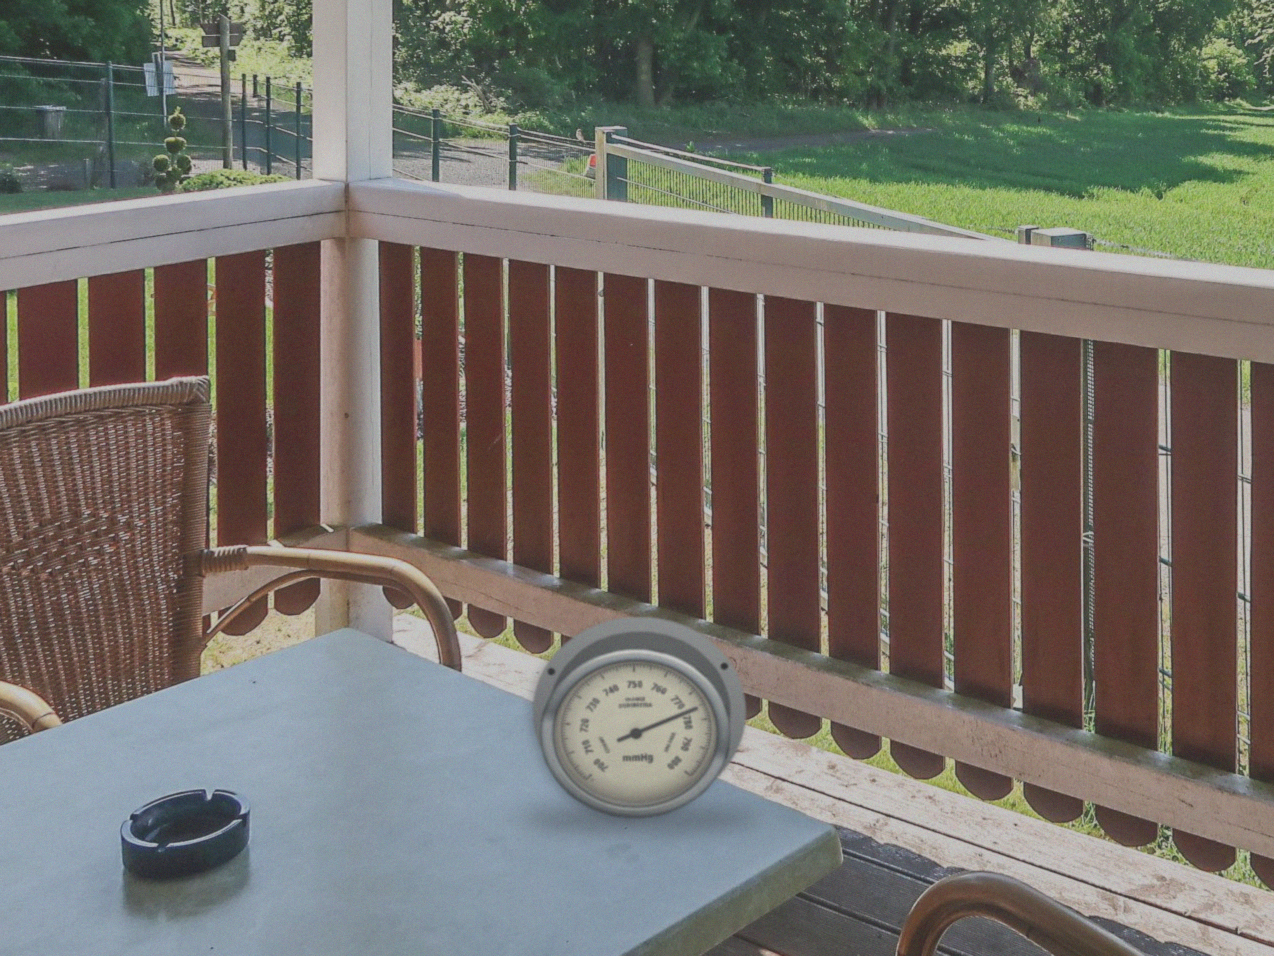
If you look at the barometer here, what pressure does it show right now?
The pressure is 775 mmHg
